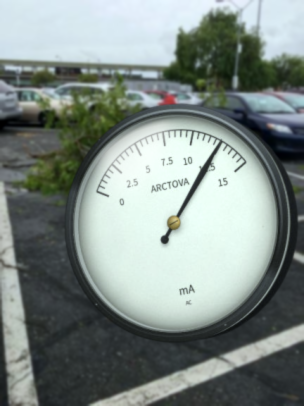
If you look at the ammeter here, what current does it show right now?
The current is 12.5 mA
